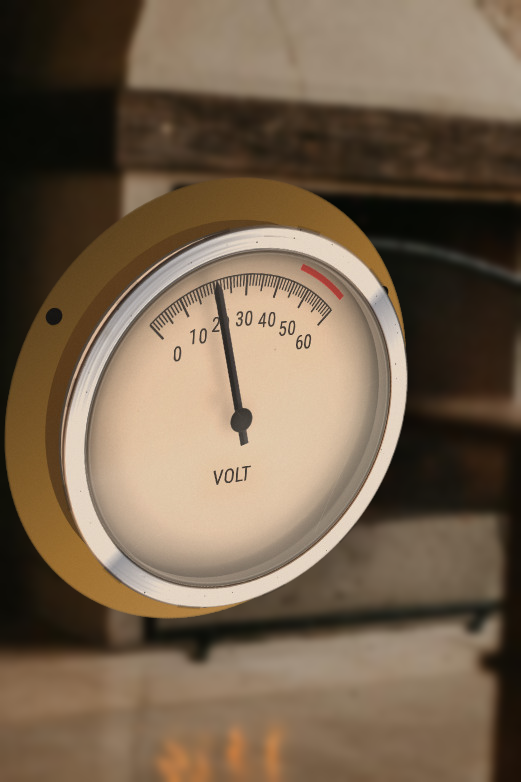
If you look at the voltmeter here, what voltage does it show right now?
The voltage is 20 V
